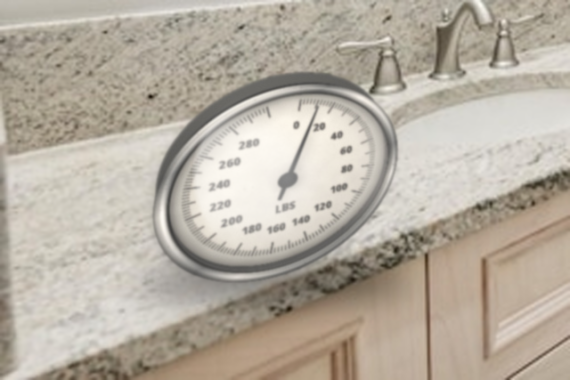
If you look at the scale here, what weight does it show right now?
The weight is 10 lb
